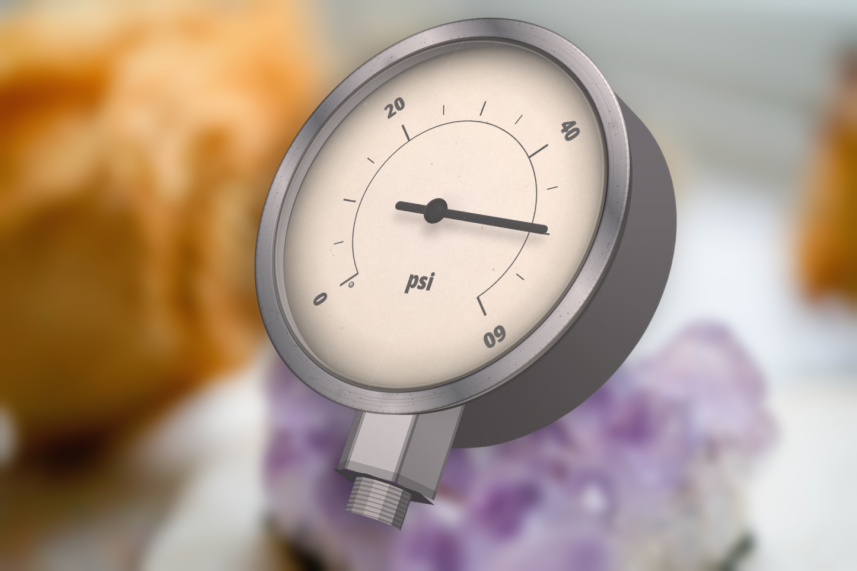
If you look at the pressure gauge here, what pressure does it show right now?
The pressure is 50 psi
